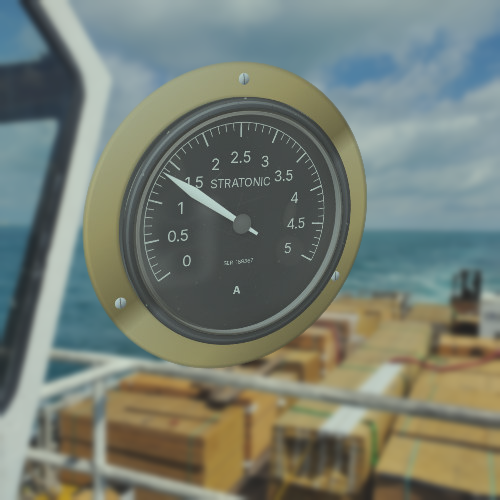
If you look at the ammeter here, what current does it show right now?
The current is 1.35 A
